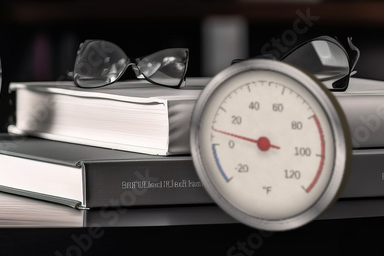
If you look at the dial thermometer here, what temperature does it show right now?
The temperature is 8 °F
